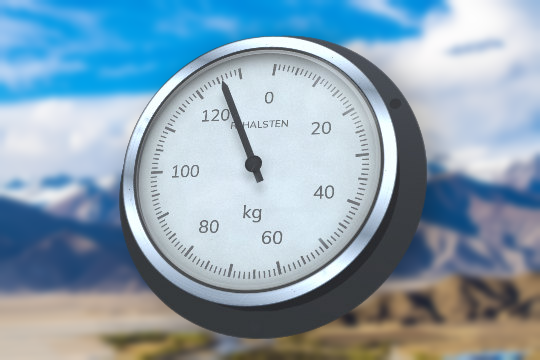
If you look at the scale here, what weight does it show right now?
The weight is 126 kg
